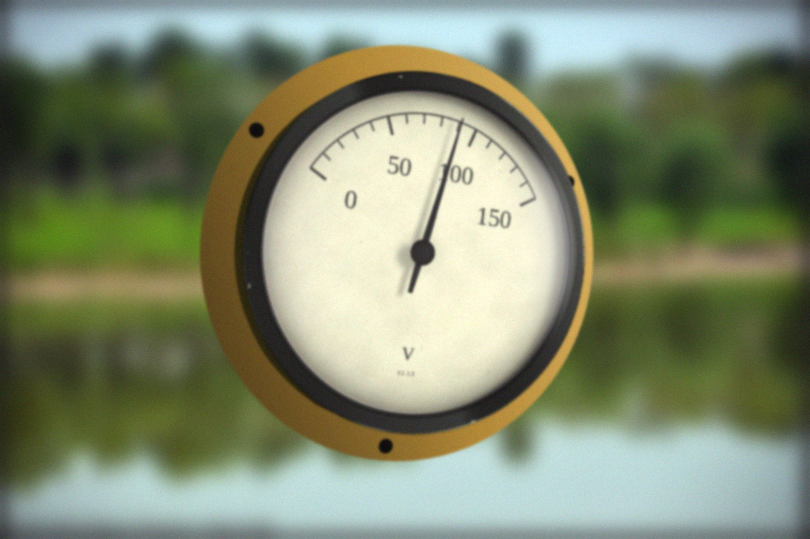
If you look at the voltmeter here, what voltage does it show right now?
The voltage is 90 V
